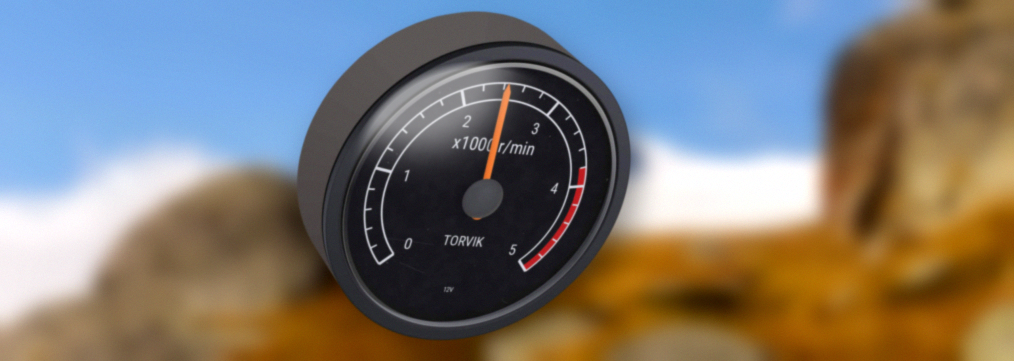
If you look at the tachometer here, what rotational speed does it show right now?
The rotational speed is 2400 rpm
